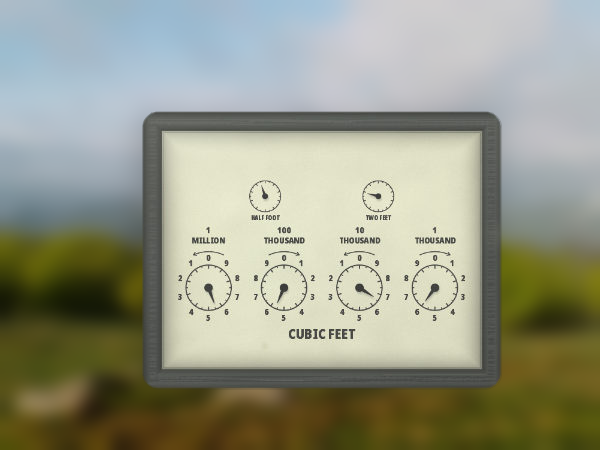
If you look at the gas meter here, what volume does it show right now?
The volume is 556600 ft³
